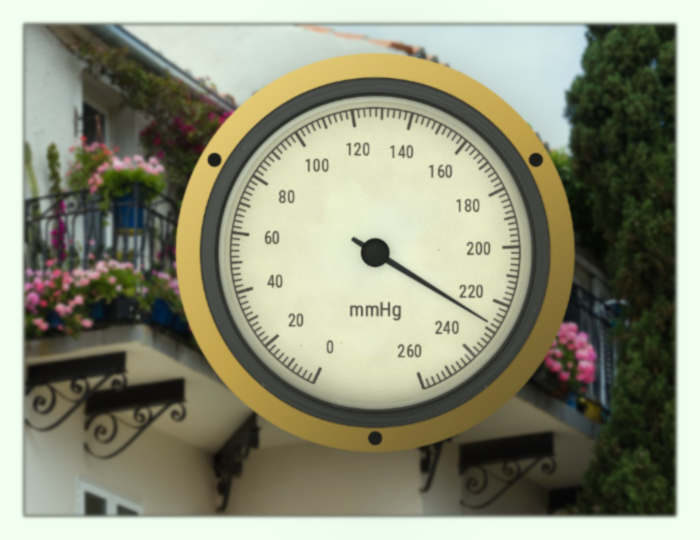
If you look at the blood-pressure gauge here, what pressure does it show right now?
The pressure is 228 mmHg
